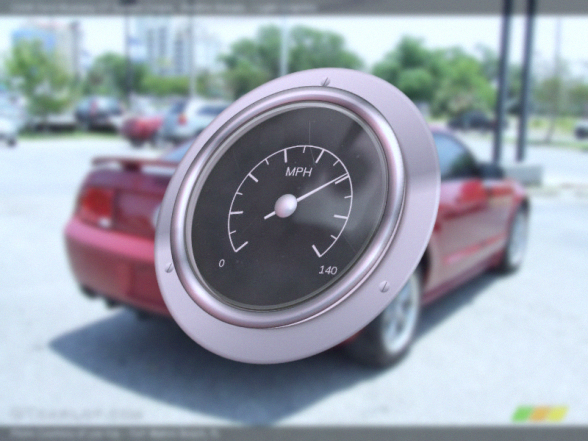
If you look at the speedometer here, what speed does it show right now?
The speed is 100 mph
